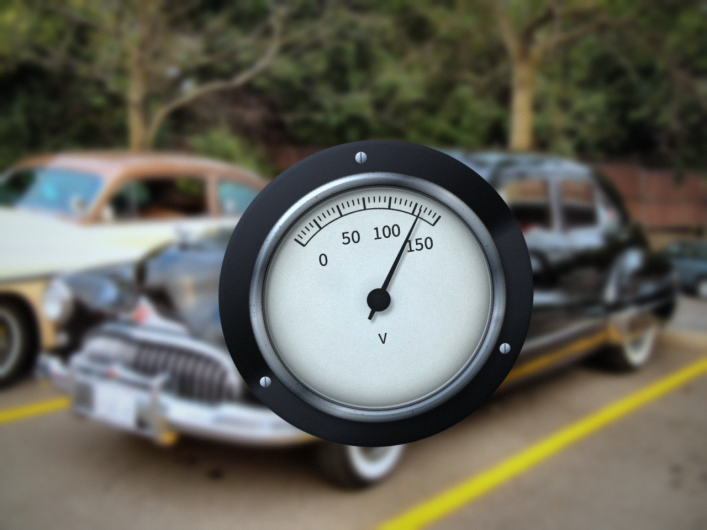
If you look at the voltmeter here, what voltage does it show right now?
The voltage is 130 V
